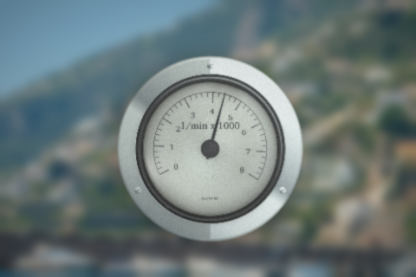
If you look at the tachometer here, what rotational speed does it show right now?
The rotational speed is 4400 rpm
